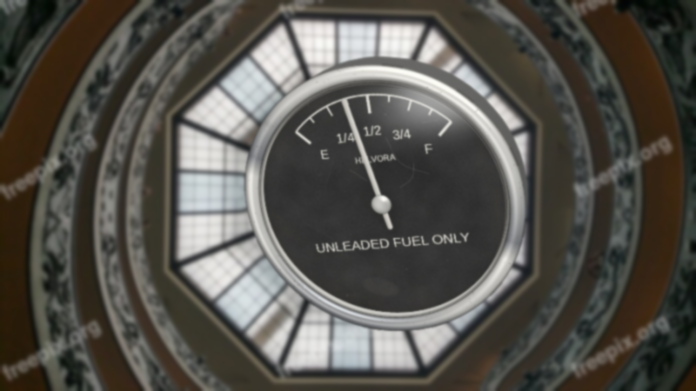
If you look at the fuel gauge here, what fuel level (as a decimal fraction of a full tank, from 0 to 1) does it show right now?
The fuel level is 0.375
